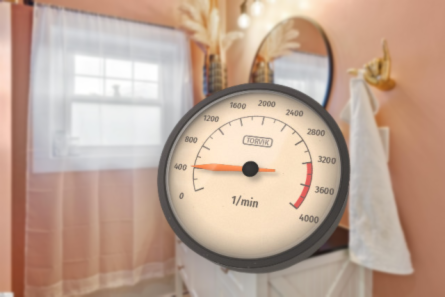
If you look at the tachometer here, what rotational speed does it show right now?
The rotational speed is 400 rpm
